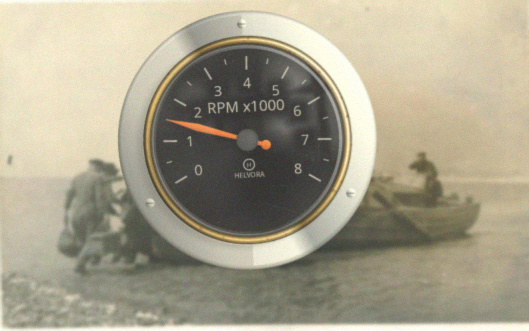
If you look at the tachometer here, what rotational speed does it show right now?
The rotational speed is 1500 rpm
